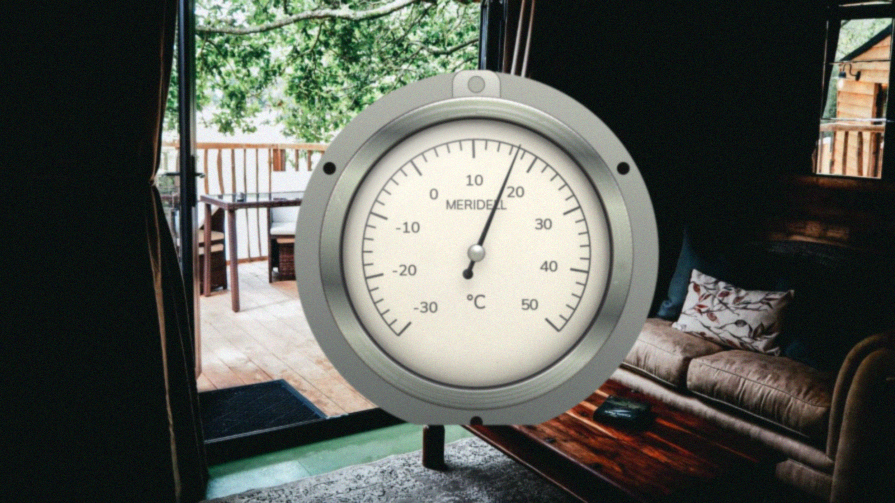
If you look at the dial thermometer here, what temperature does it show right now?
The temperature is 17 °C
